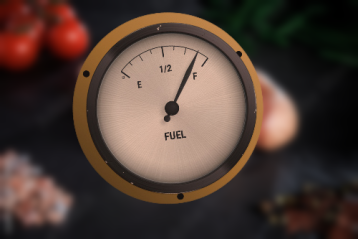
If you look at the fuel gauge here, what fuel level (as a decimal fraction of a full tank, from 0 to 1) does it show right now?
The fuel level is 0.875
